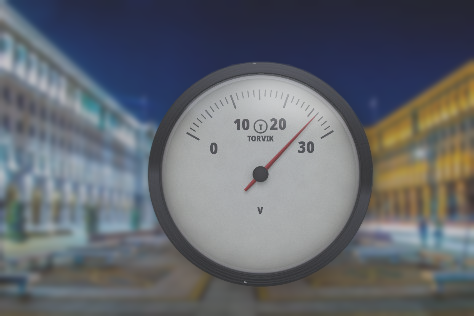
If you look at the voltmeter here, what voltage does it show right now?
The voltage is 26 V
